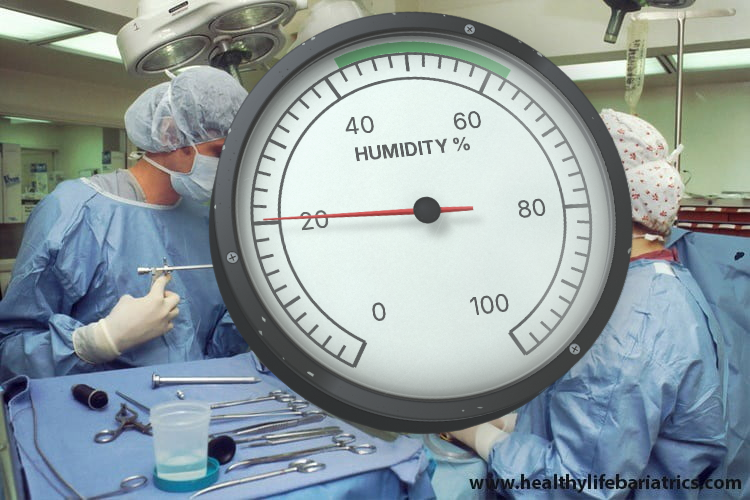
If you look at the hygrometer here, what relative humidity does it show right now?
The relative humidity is 20 %
